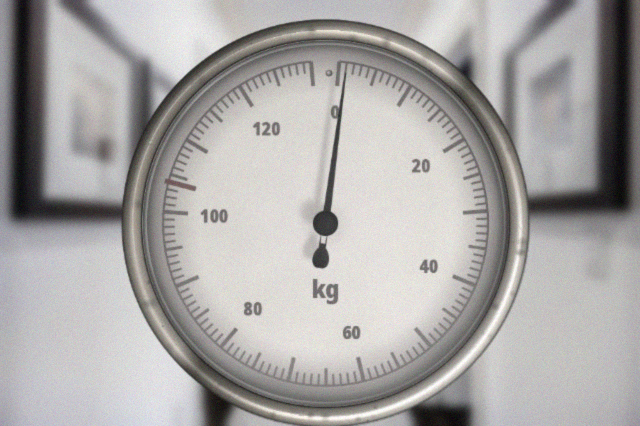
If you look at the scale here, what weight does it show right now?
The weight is 1 kg
